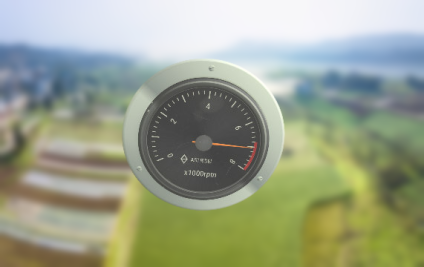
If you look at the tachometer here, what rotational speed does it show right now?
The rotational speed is 7000 rpm
